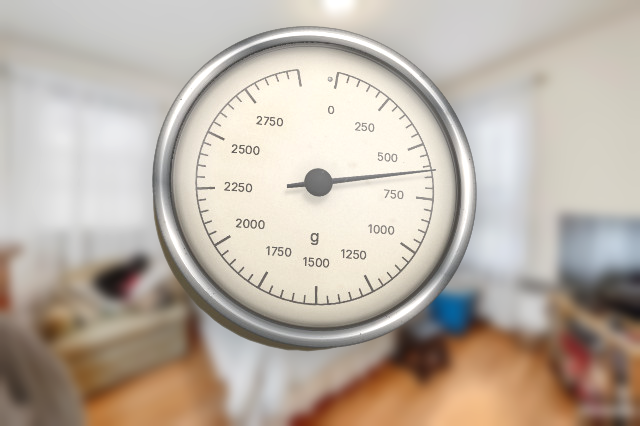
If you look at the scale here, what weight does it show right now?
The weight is 625 g
